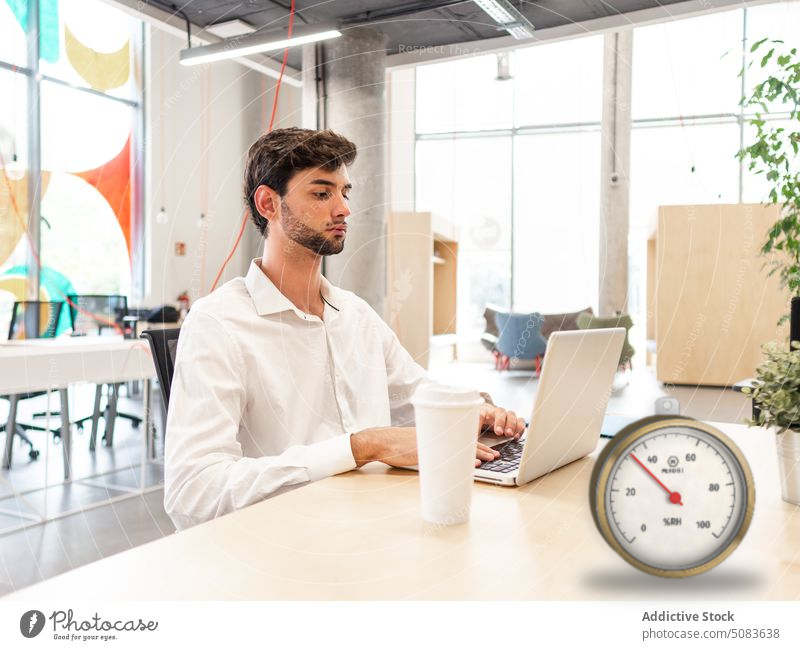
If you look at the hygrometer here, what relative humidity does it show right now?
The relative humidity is 34 %
